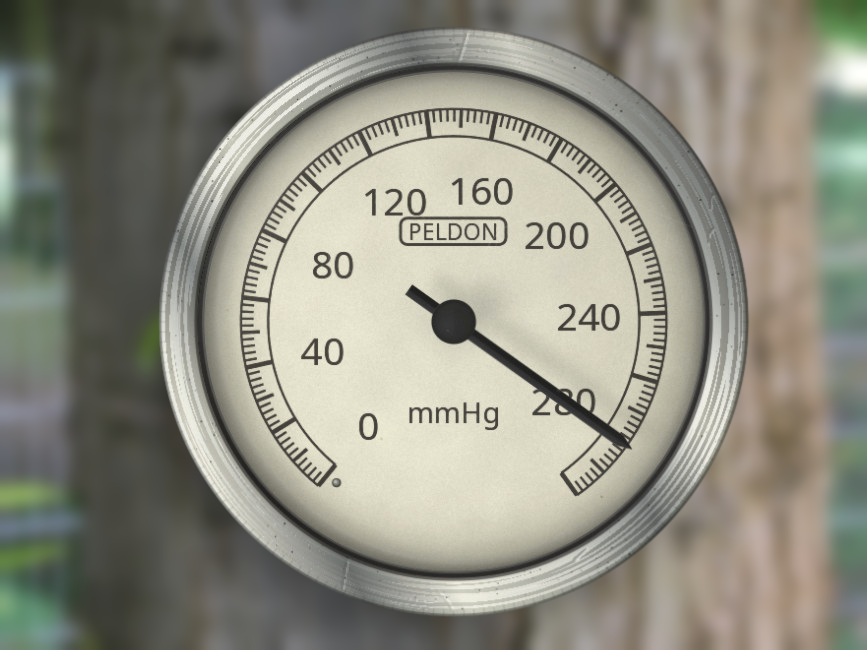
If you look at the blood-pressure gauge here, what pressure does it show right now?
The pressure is 280 mmHg
